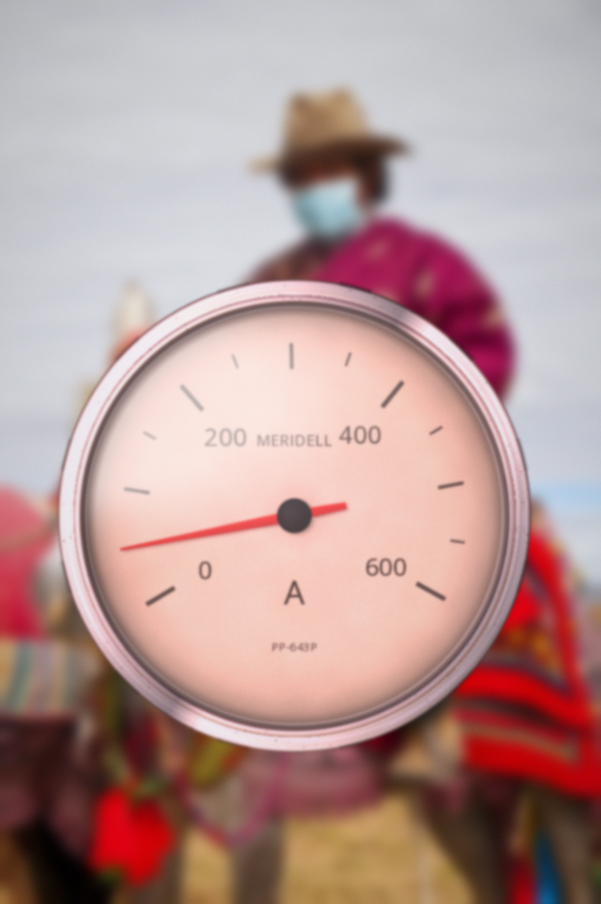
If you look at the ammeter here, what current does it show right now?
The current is 50 A
